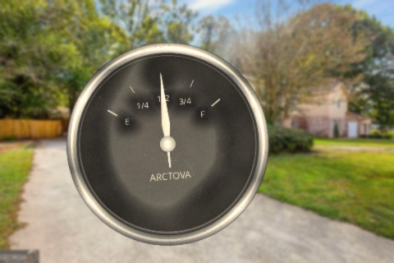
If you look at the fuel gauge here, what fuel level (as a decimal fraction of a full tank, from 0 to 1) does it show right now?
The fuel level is 0.5
